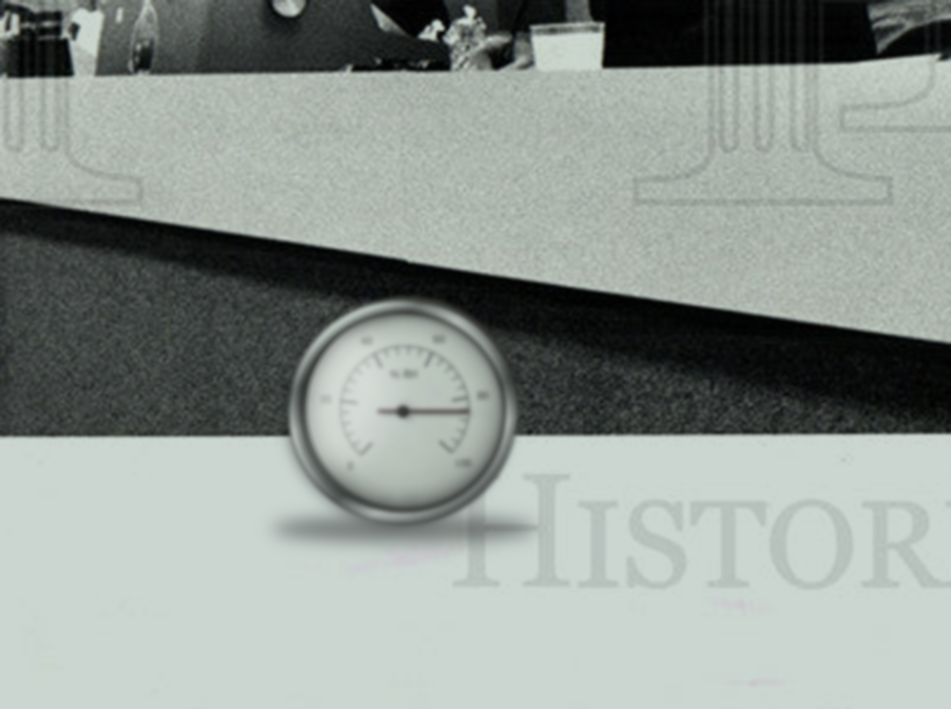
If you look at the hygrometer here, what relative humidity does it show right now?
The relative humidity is 84 %
